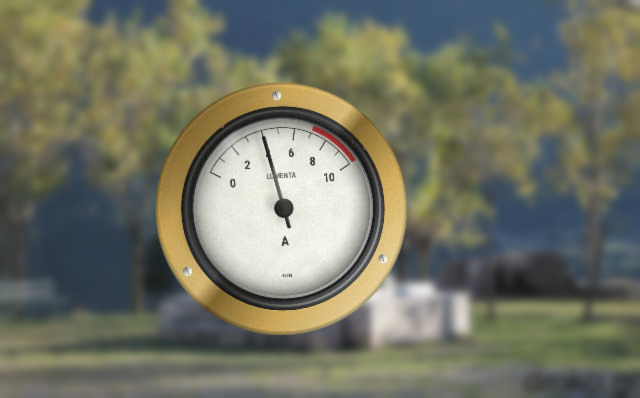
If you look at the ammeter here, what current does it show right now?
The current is 4 A
